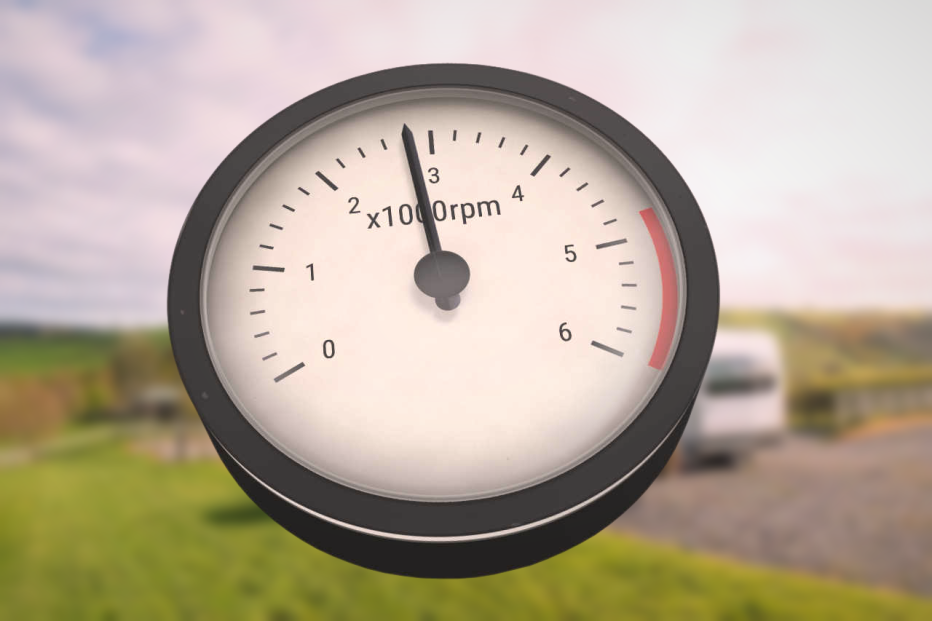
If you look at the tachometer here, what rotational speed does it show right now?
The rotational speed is 2800 rpm
